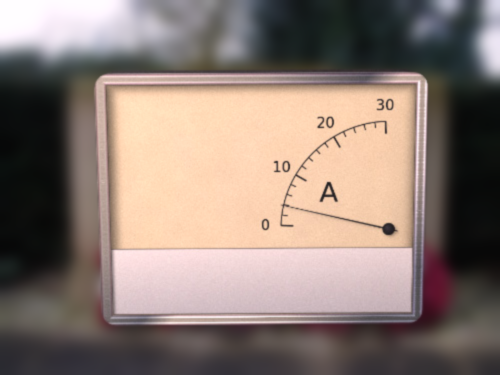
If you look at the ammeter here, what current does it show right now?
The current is 4 A
